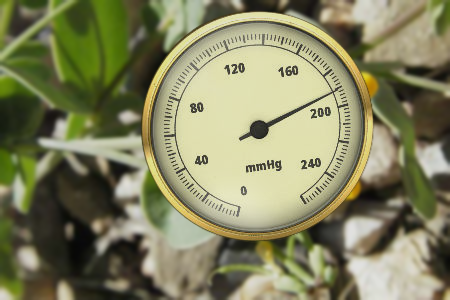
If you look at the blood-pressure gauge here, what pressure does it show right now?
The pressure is 190 mmHg
